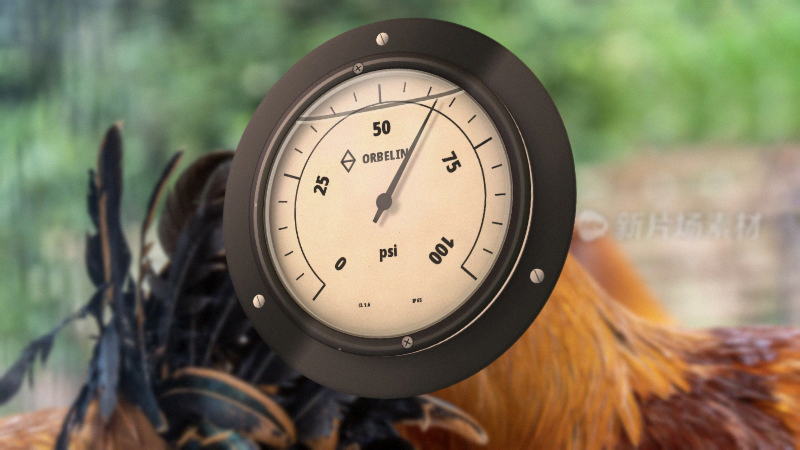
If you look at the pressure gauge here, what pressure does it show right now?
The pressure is 62.5 psi
